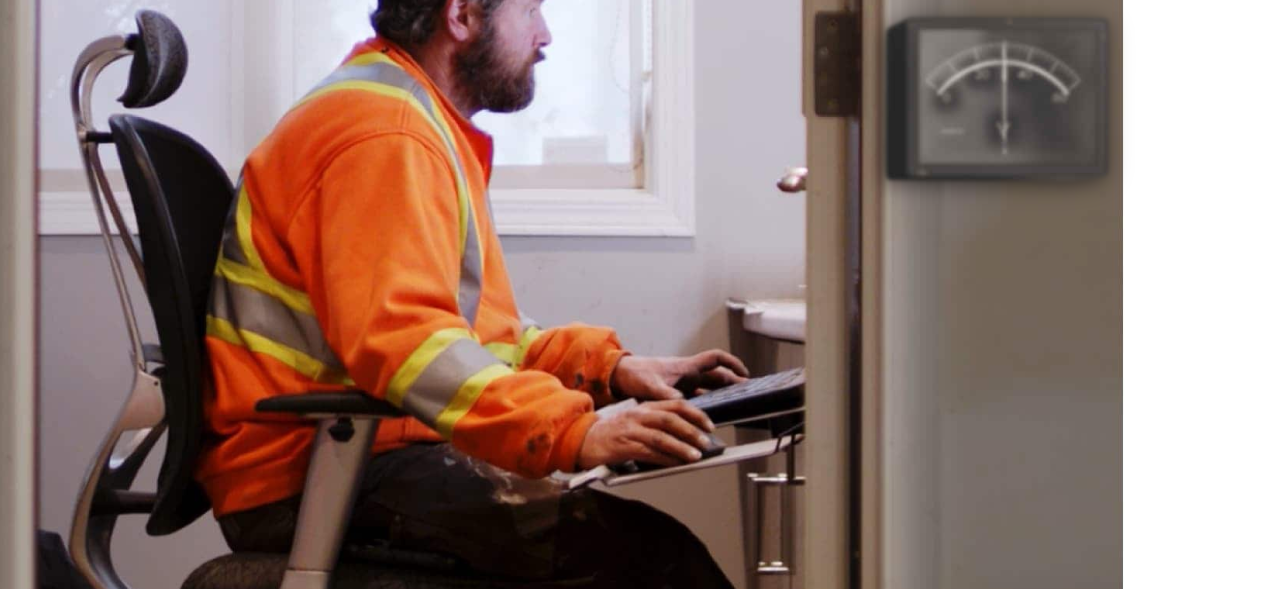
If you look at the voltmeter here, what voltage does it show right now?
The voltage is 30 V
